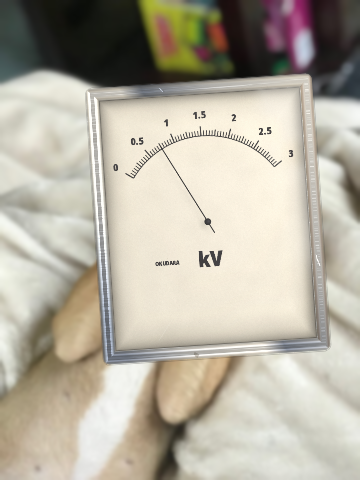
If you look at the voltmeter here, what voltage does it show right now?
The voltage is 0.75 kV
